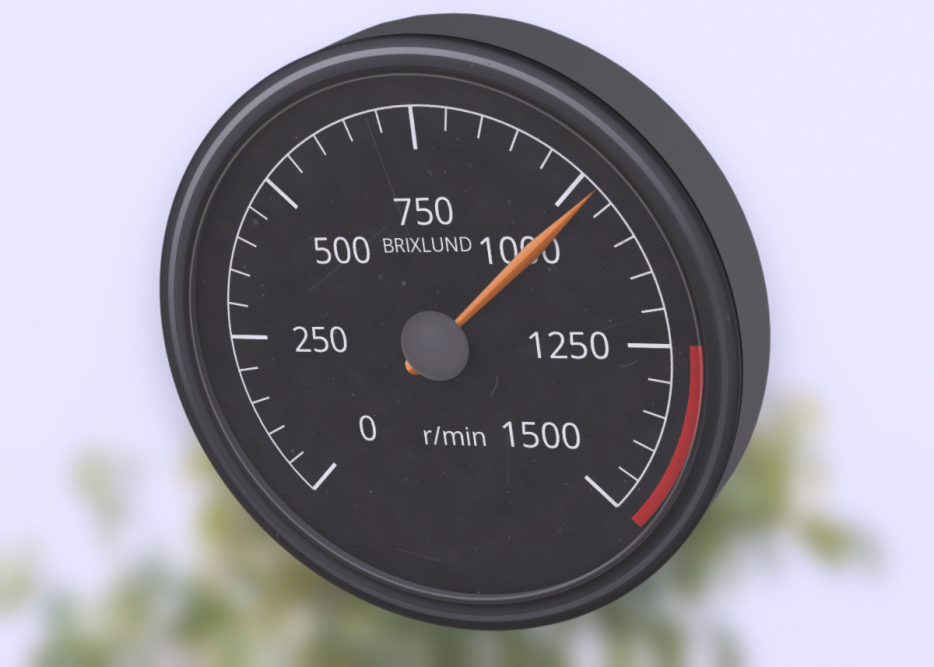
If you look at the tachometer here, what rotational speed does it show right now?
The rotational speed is 1025 rpm
